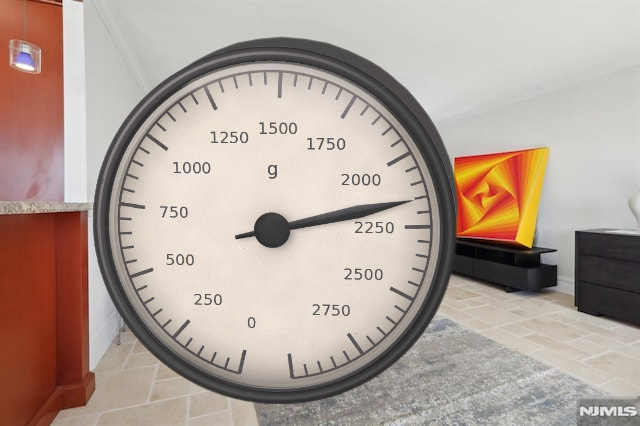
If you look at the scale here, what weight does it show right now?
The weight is 2150 g
